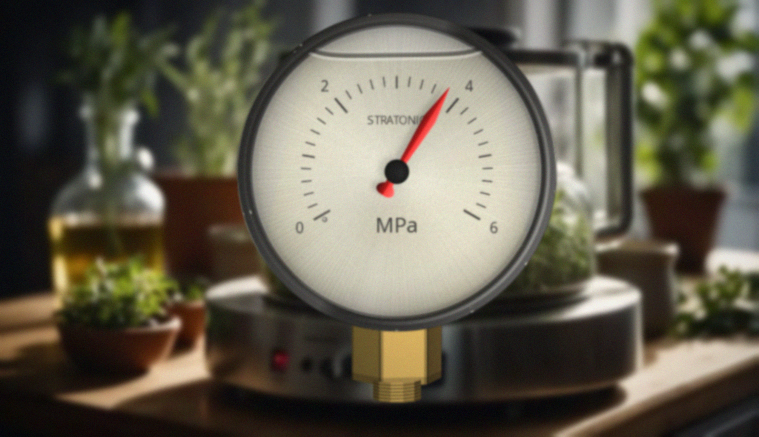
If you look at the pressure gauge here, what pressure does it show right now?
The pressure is 3.8 MPa
